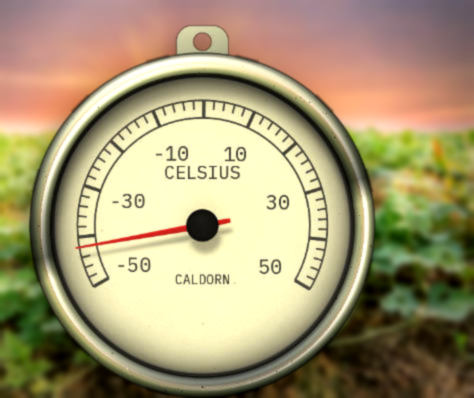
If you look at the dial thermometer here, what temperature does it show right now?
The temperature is -42 °C
